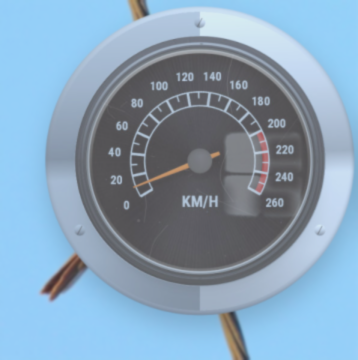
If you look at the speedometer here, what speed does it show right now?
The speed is 10 km/h
